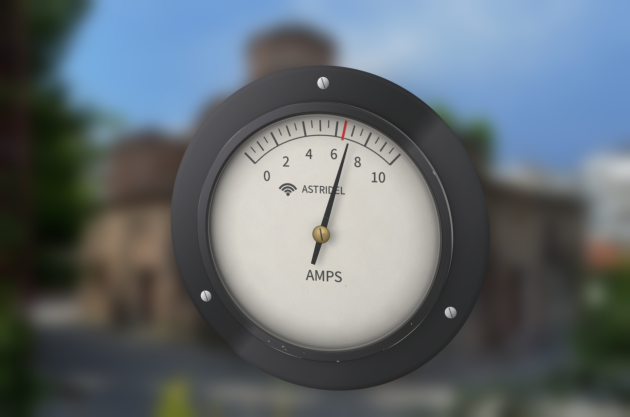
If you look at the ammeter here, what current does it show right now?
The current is 7 A
